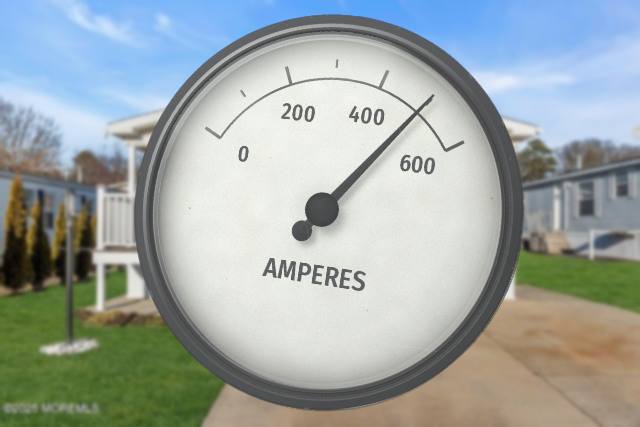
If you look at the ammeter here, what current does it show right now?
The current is 500 A
